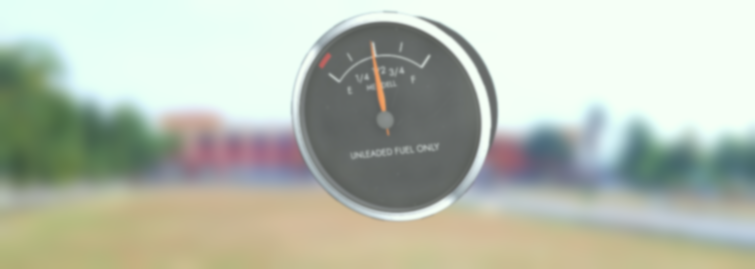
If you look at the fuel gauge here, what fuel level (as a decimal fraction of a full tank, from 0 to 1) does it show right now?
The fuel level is 0.5
